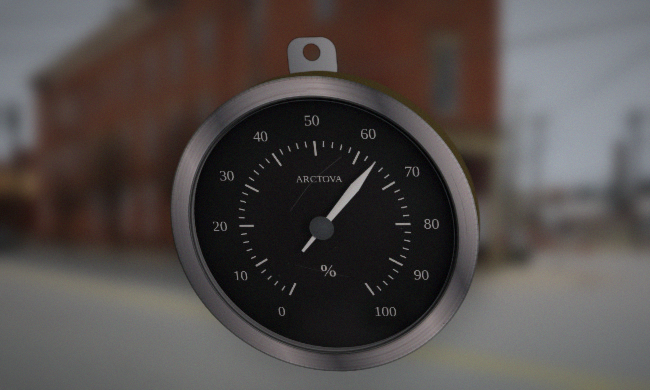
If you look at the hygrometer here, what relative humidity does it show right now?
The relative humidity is 64 %
